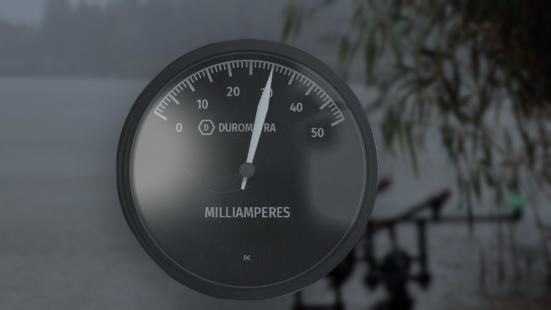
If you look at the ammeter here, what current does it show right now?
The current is 30 mA
